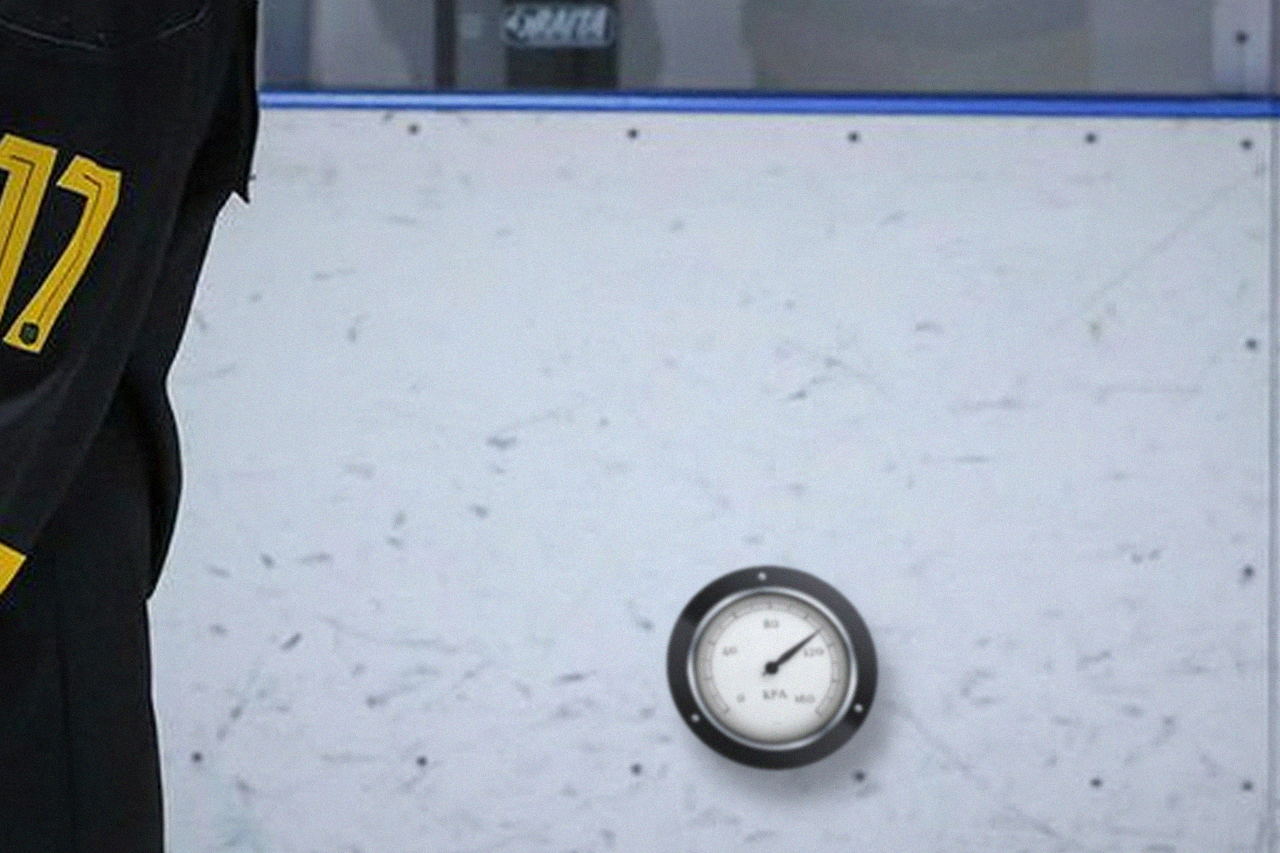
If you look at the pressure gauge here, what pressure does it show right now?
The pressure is 110 kPa
